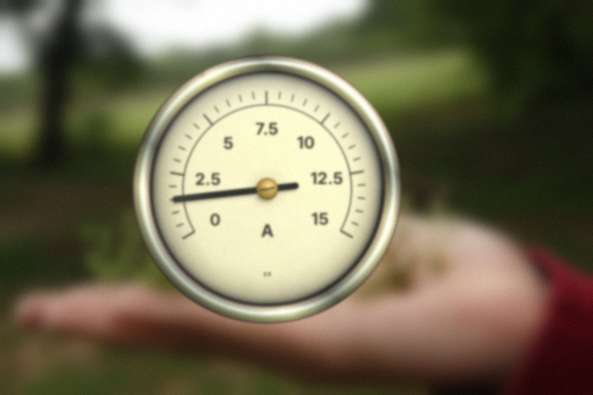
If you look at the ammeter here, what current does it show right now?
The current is 1.5 A
